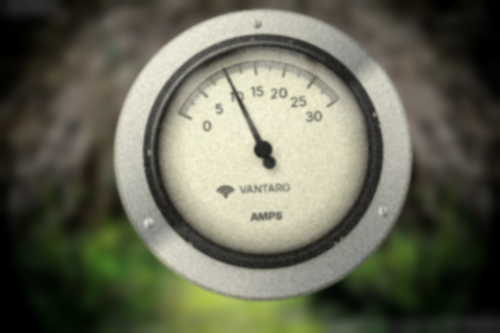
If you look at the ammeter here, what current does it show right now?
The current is 10 A
